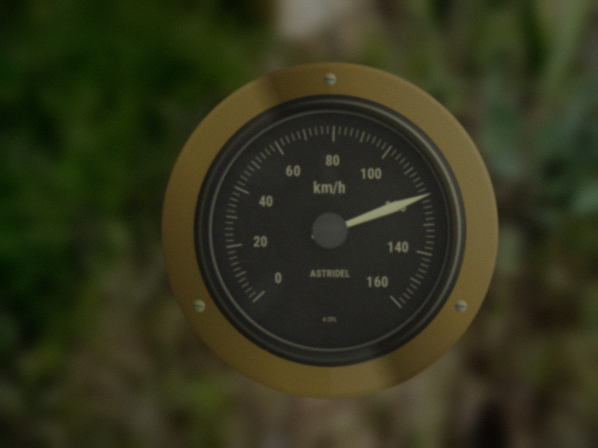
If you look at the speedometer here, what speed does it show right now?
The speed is 120 km/h
